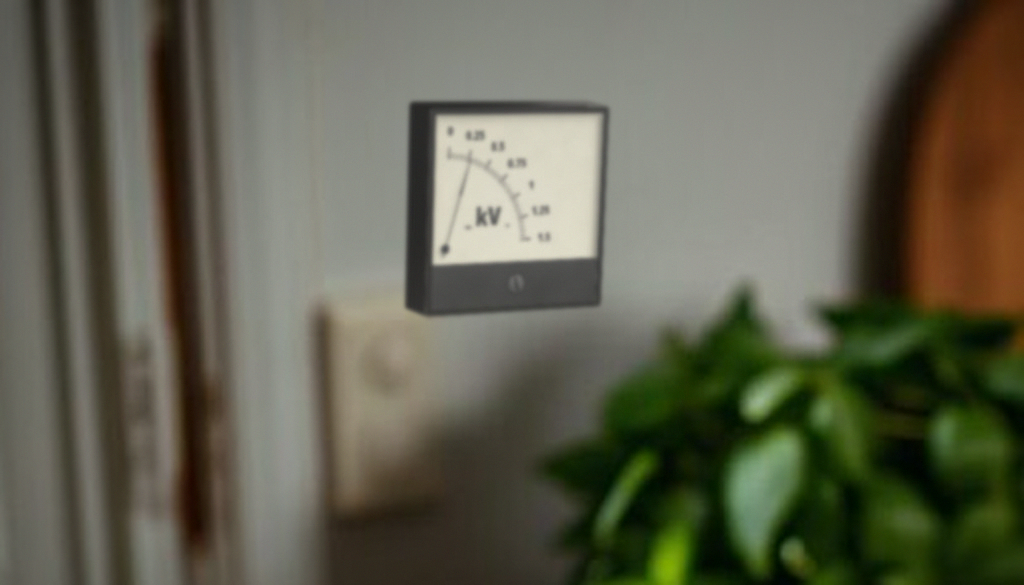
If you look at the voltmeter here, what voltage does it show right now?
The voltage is 0.25 kV
